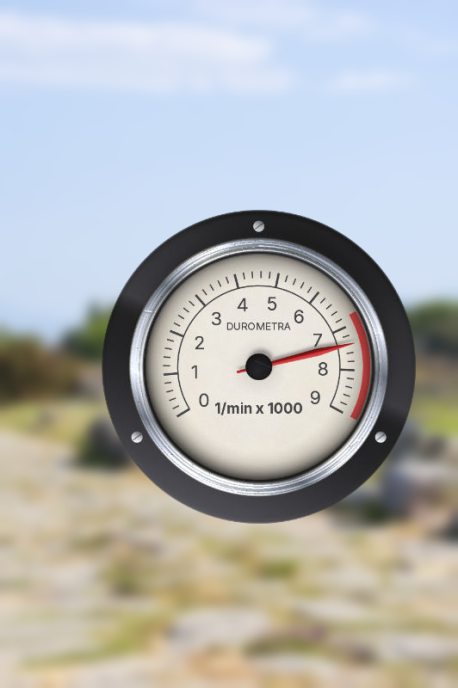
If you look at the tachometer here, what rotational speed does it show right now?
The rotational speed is 7400 rpm
